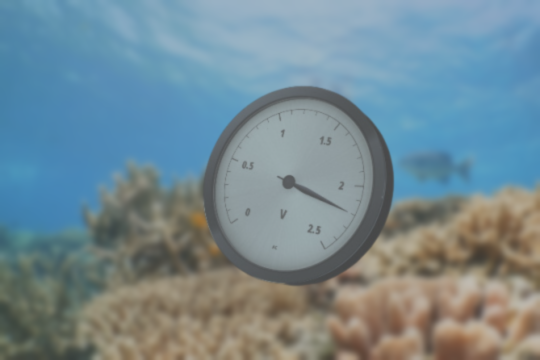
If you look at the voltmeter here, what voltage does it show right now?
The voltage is 2.2 V
